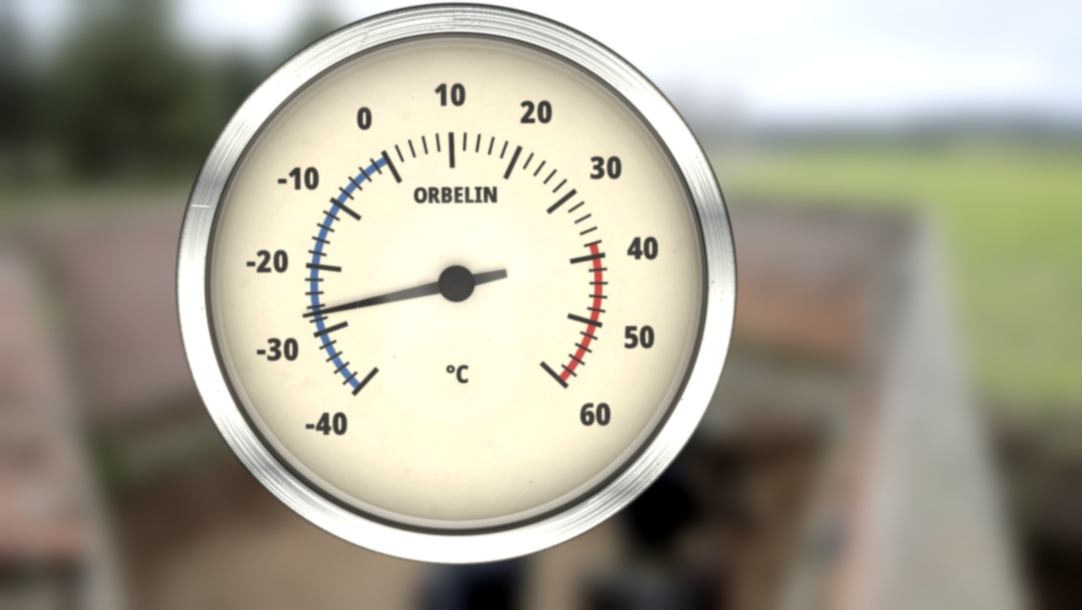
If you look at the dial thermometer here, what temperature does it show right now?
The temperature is -27 °C
